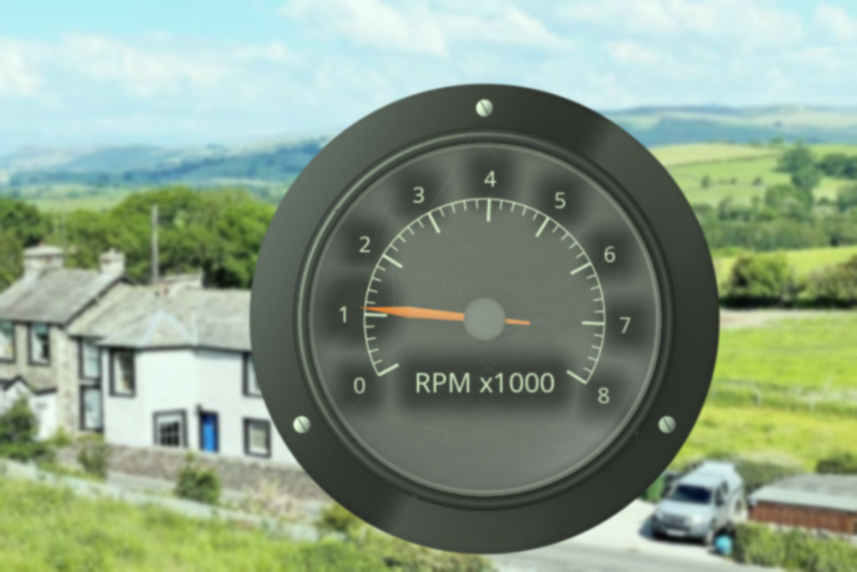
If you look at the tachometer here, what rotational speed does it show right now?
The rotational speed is 1100 rpm
